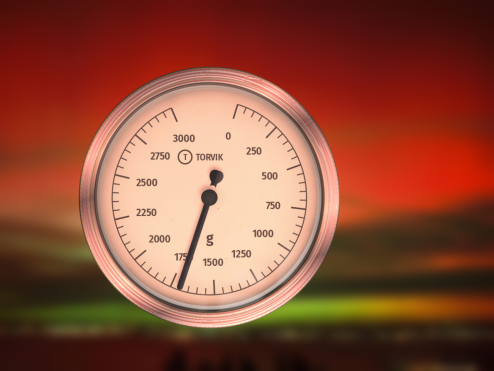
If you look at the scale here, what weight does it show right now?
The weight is 1700 g
